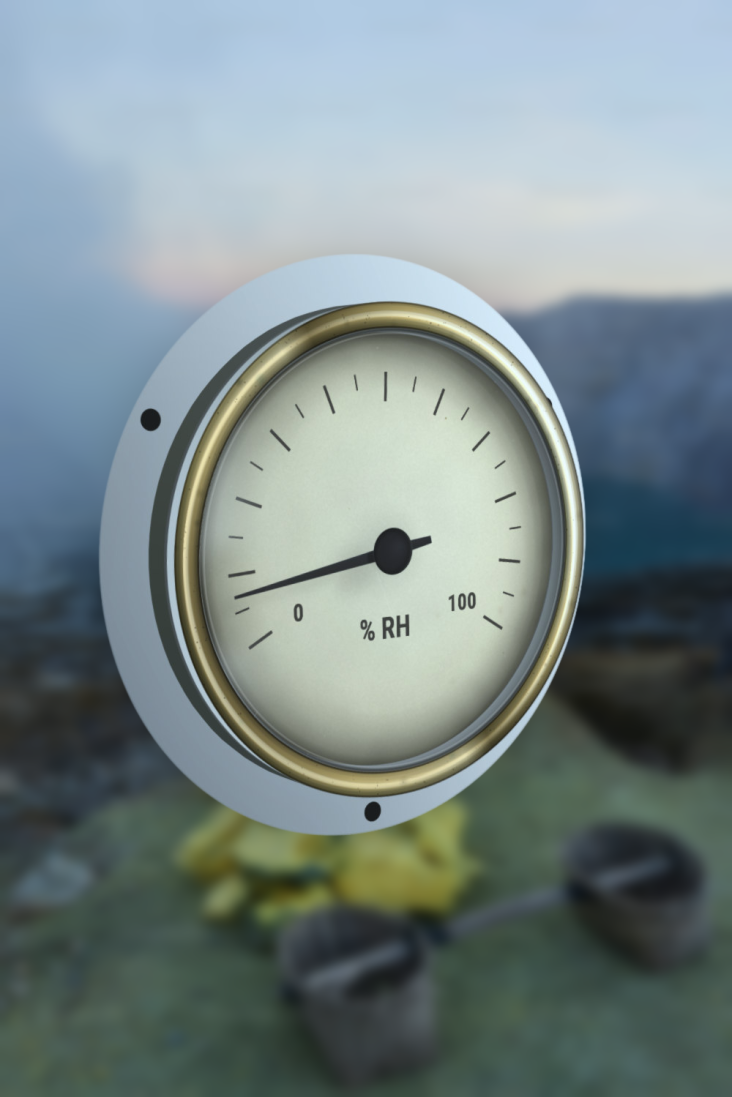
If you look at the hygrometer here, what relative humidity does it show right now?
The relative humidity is 7.5 %
